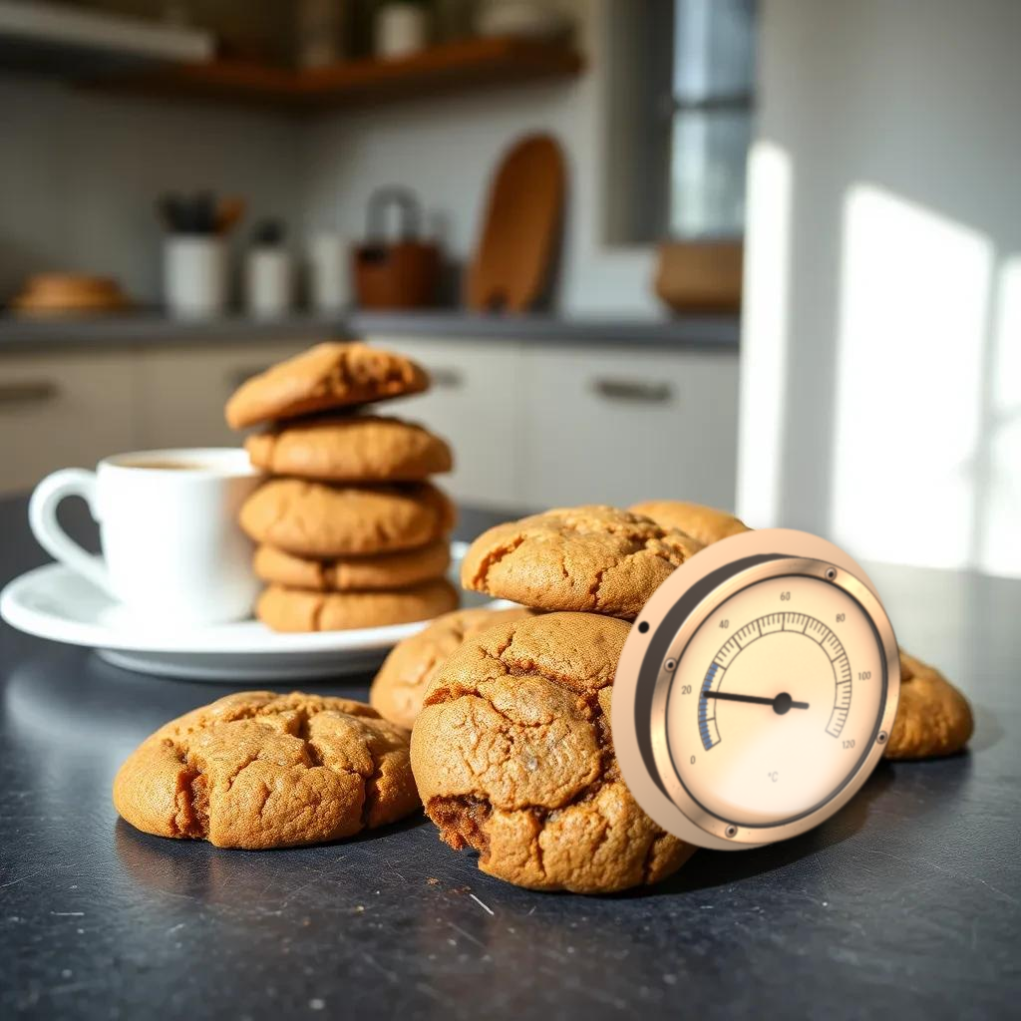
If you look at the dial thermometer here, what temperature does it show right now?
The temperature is 20 °C
